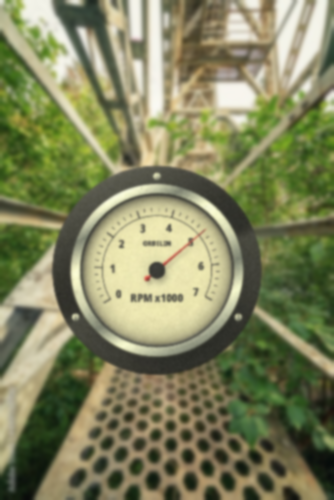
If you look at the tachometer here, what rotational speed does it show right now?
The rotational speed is 5000 rpm
